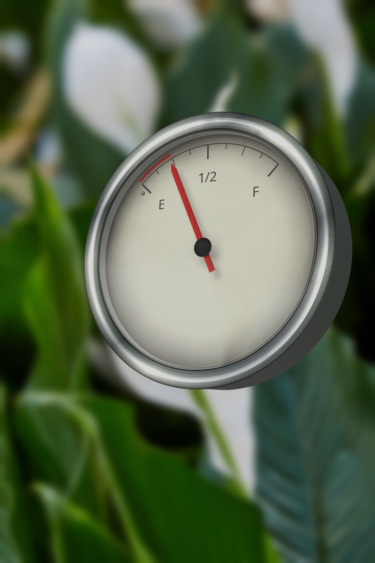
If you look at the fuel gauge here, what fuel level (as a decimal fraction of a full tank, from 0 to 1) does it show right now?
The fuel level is 0.25
